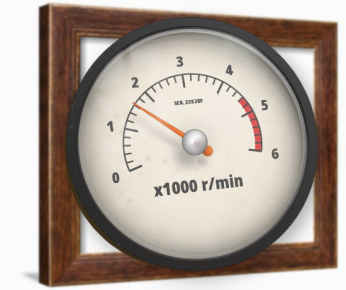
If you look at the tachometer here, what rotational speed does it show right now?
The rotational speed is 1600 rpm
